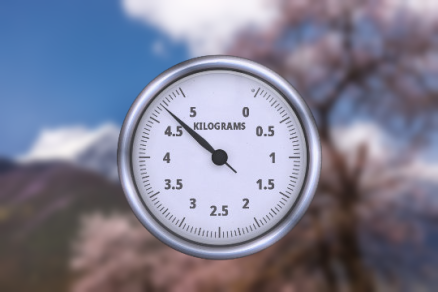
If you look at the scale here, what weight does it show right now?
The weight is 4.7 kg
